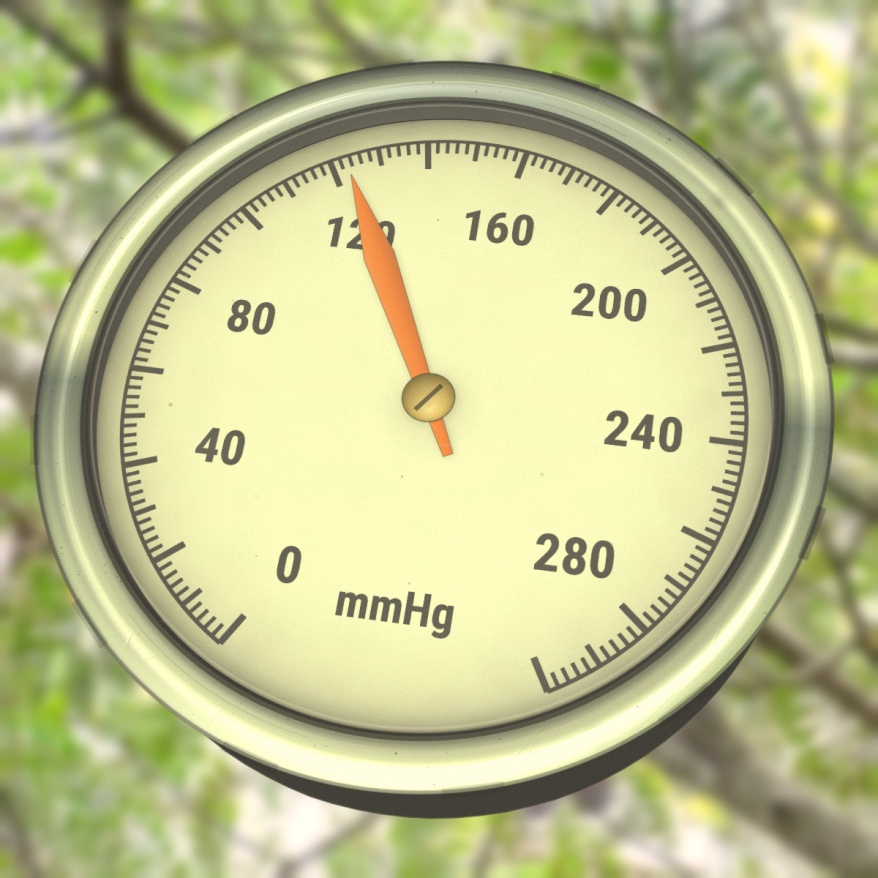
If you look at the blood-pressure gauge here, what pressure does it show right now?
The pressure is 123 mmHg
